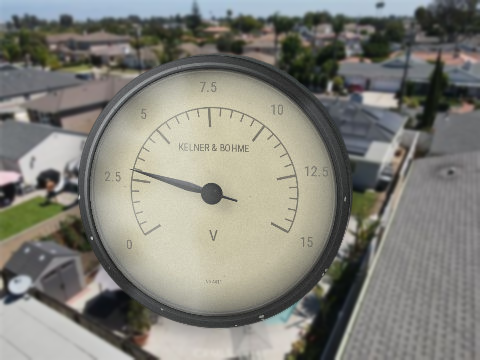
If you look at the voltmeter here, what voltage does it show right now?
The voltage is 3 V
